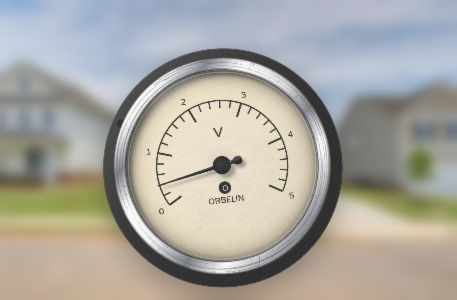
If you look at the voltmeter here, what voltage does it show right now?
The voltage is 0.4 V
